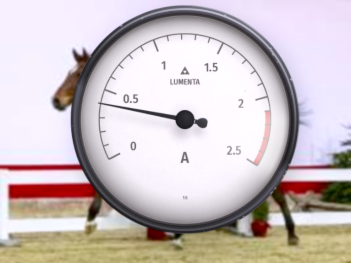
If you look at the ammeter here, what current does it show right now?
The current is 0.4 A
